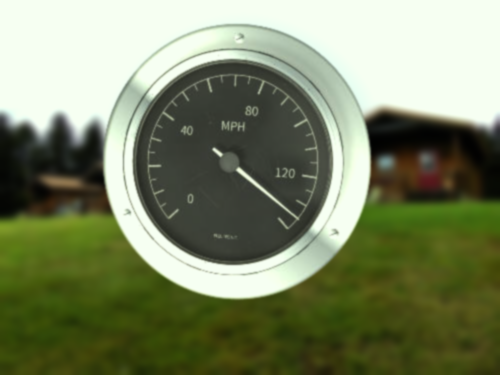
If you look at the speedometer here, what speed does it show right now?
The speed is 135 mph
